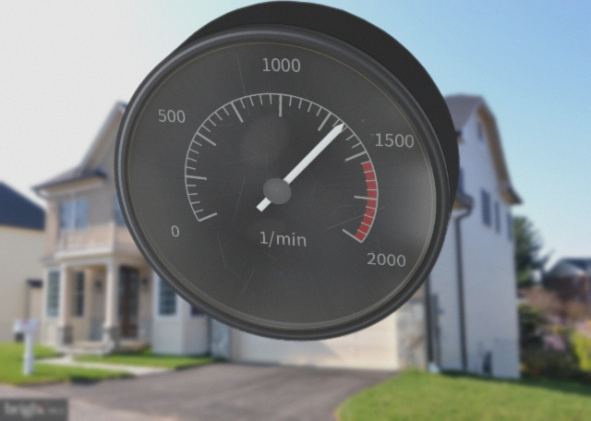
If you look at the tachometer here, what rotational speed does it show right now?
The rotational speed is 1325 rpm
